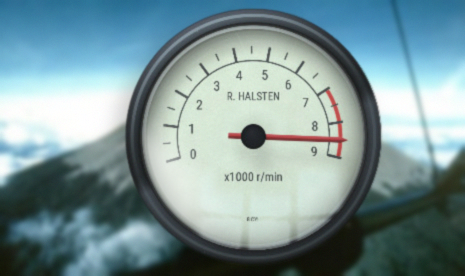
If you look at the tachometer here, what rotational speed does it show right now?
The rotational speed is 8500 rpm
